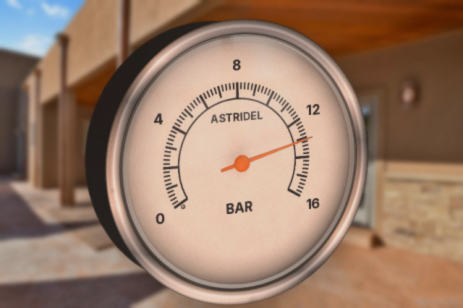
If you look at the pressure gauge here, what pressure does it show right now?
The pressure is 13 bar
